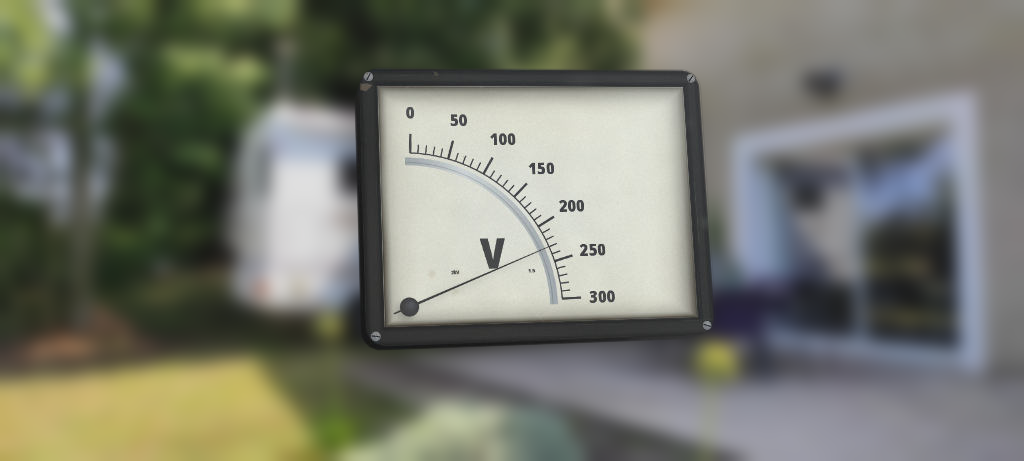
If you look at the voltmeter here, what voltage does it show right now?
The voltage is 230 V
